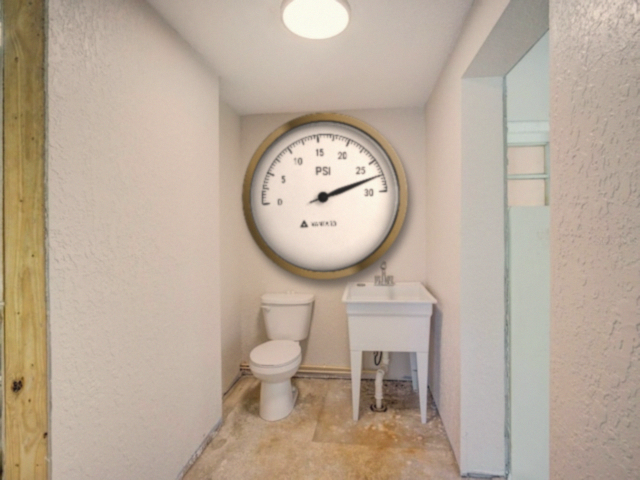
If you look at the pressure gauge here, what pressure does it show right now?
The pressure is 27.5 psi
